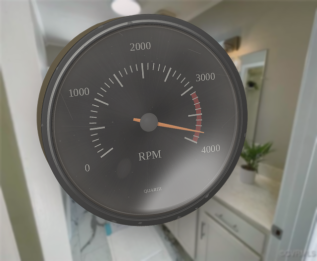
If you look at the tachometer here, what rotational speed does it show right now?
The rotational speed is 3800 rpm
